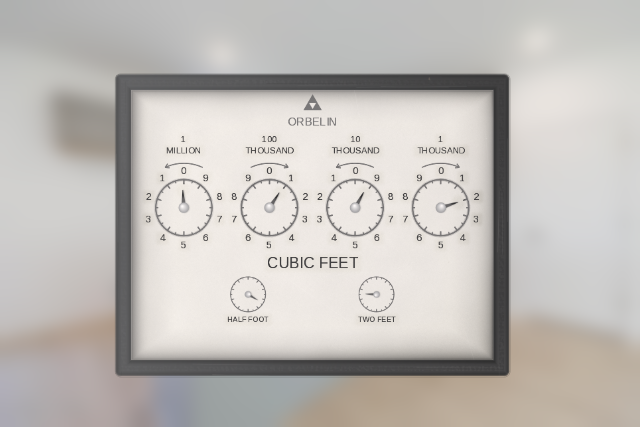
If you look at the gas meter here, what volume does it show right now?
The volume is 9200 ft³
